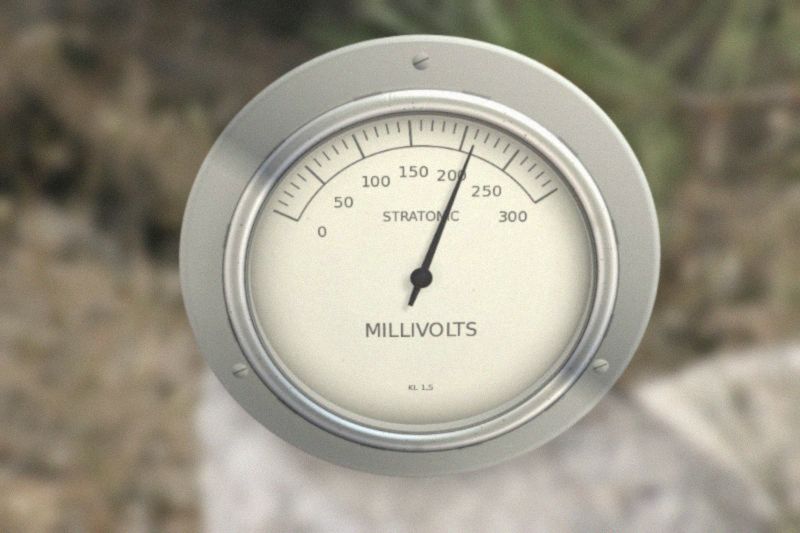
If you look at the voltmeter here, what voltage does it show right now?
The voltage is 210 mV
